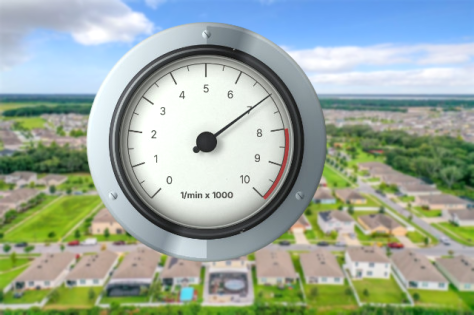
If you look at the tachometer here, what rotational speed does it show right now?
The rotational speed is 7000 rpm
